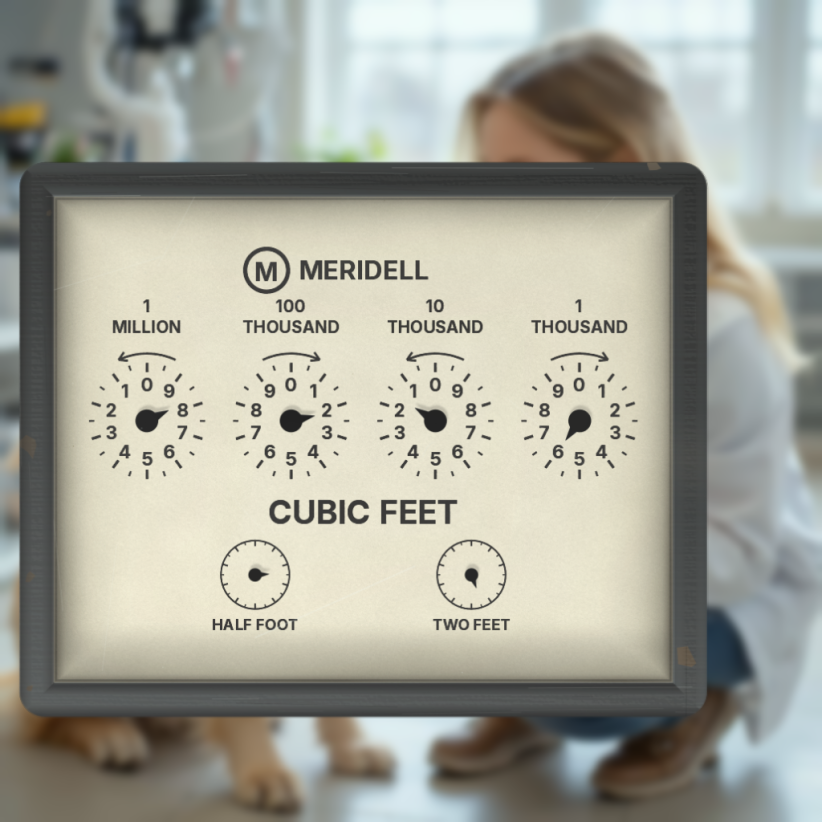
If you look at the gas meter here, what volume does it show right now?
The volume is 821600 ft³
